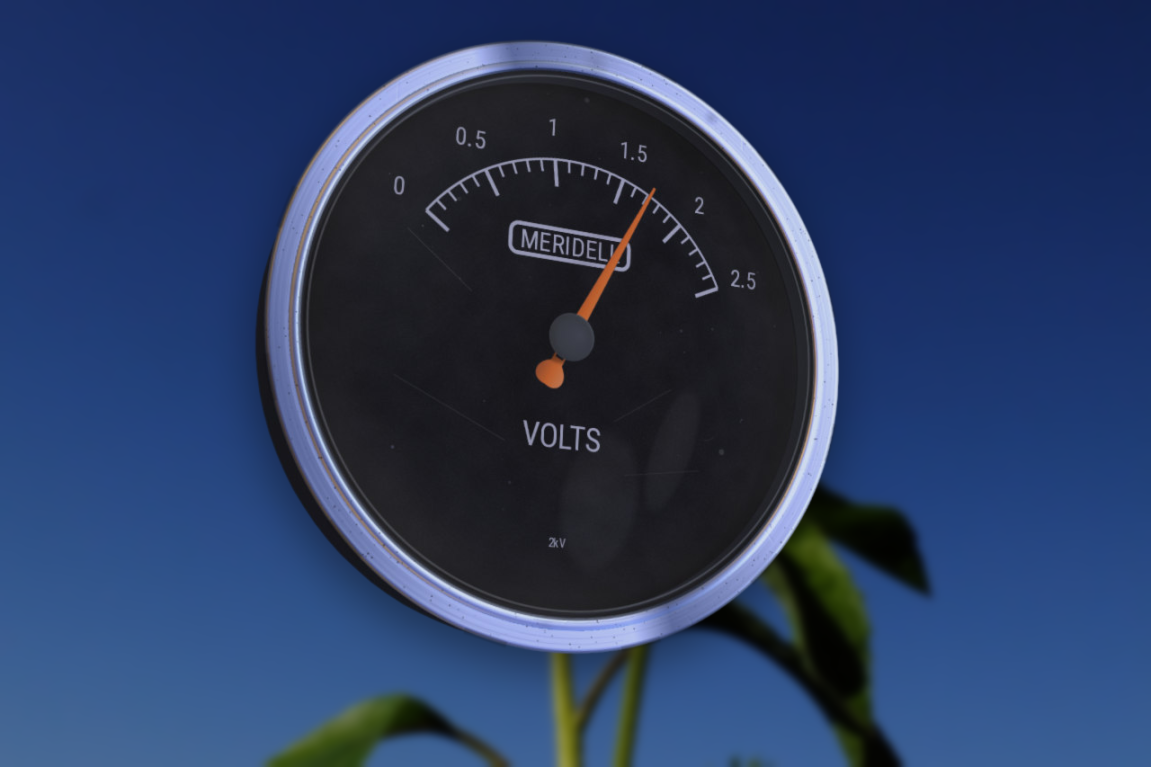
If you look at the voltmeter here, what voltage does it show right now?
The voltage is 1.7 V
